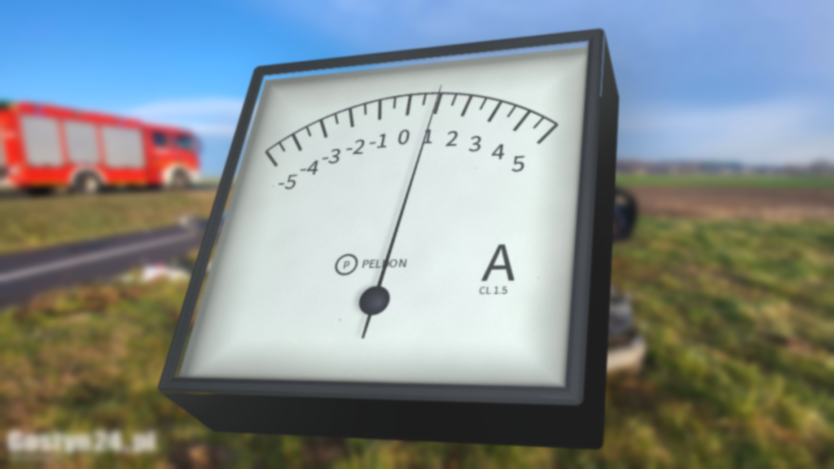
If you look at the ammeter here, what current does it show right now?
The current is 1 A
